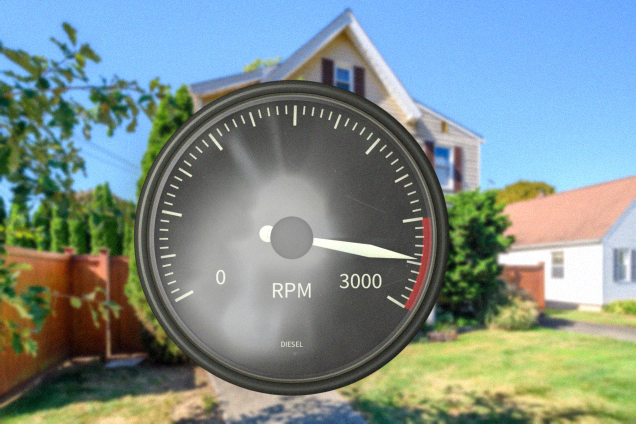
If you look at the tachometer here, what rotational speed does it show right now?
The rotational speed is 2725 rpm
